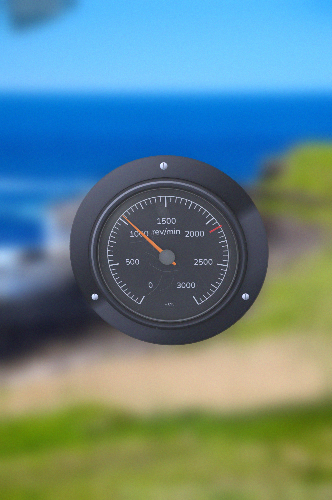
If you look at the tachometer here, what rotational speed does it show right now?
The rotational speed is 1050 rpm
